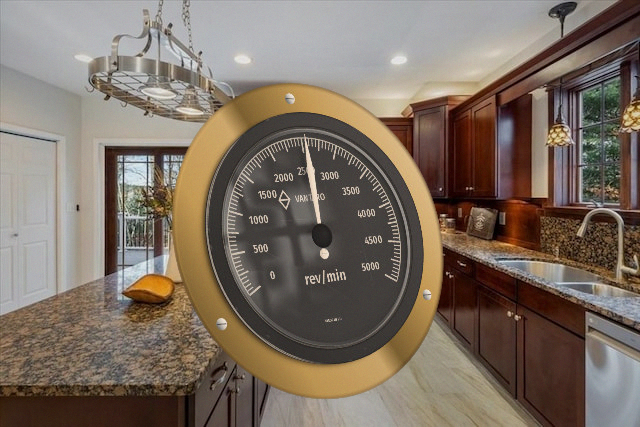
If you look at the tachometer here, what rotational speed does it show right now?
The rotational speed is 2500 rpm
